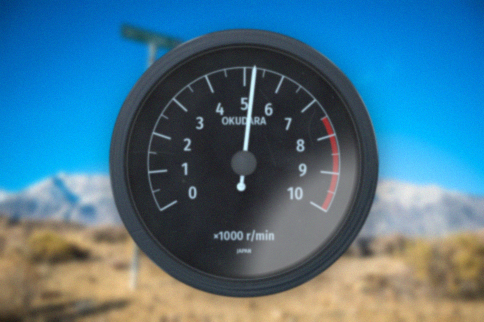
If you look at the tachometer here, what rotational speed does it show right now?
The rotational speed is 5250 rpm
